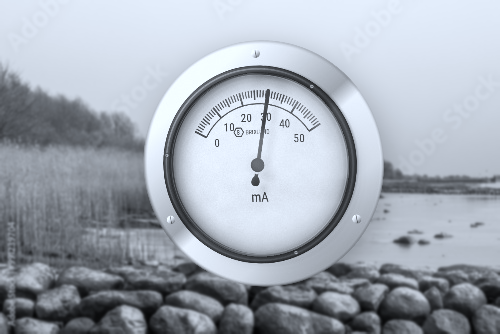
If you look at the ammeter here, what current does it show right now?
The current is 30 mA
